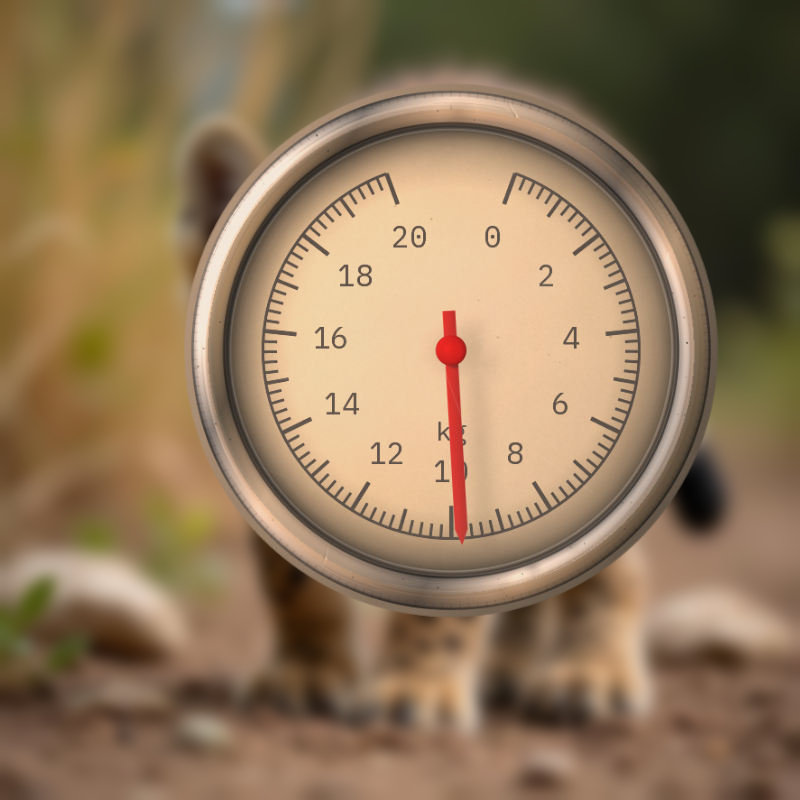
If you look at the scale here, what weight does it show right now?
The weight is 9.8 kg
